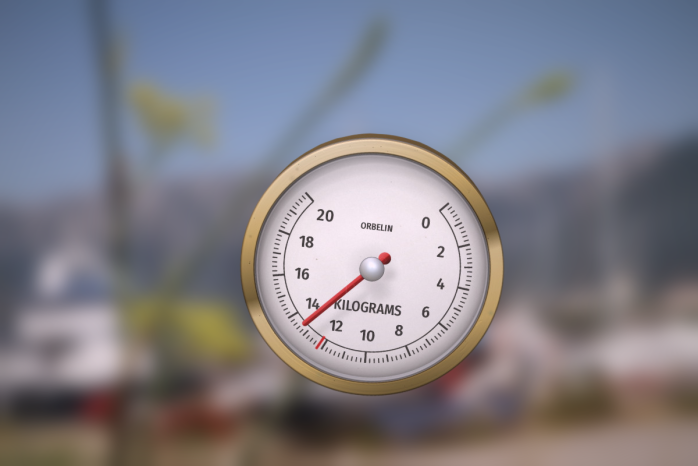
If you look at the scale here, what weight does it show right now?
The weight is 13.4 kg
